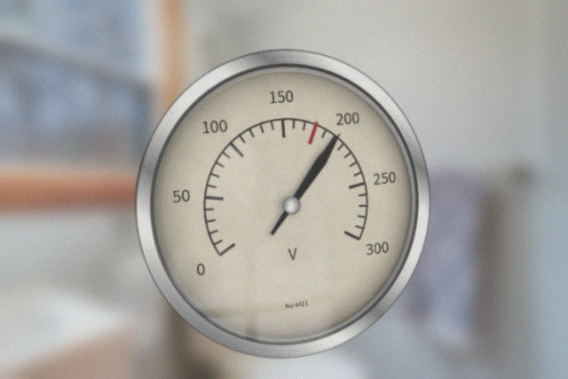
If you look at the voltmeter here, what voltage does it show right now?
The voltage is 200 V
